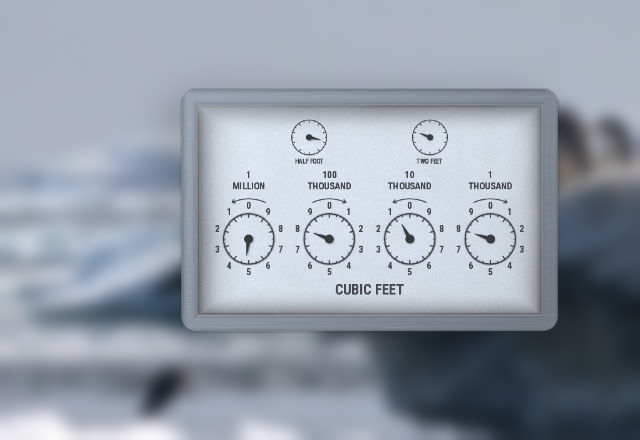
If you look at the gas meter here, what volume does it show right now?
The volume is 480800 ft³
